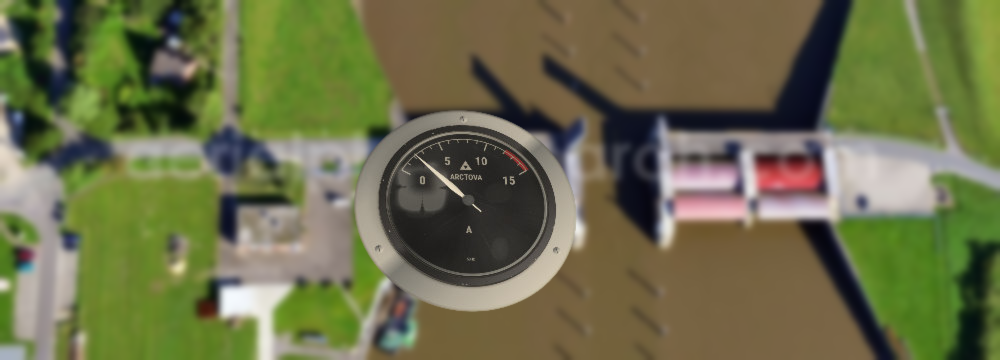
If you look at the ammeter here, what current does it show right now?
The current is 2 A
